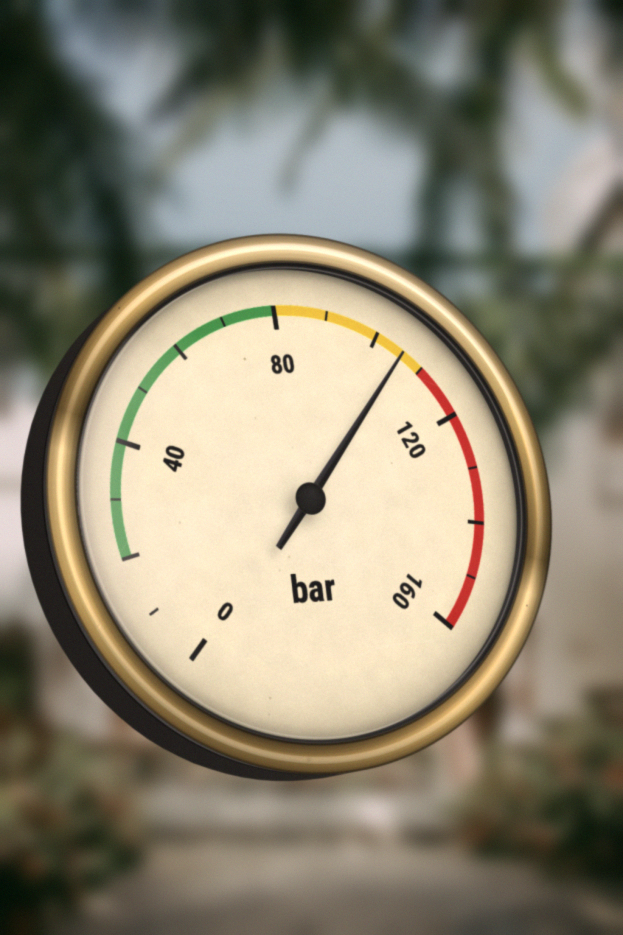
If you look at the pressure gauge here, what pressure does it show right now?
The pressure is 105 bar
